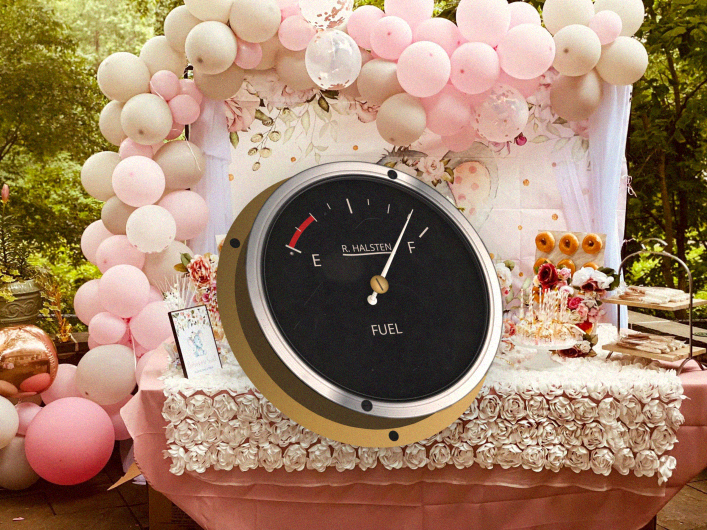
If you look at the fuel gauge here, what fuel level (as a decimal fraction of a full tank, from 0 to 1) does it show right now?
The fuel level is 0.875
